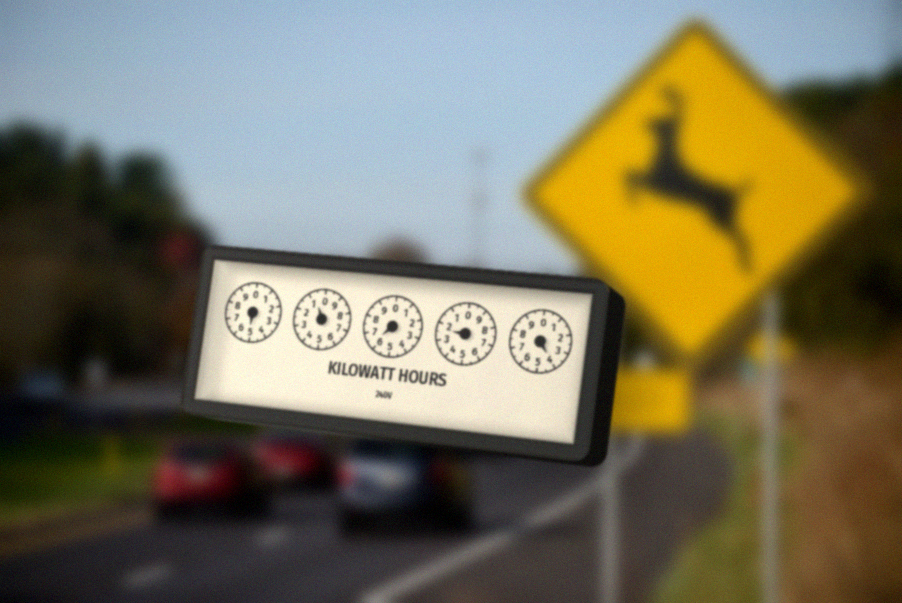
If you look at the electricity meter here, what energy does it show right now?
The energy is 50624 kWh
